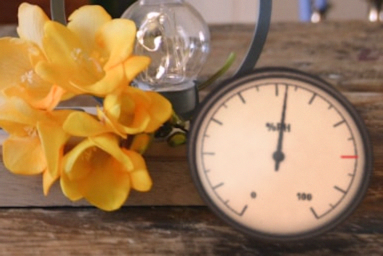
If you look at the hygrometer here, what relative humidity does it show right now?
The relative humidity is 52.5 %
